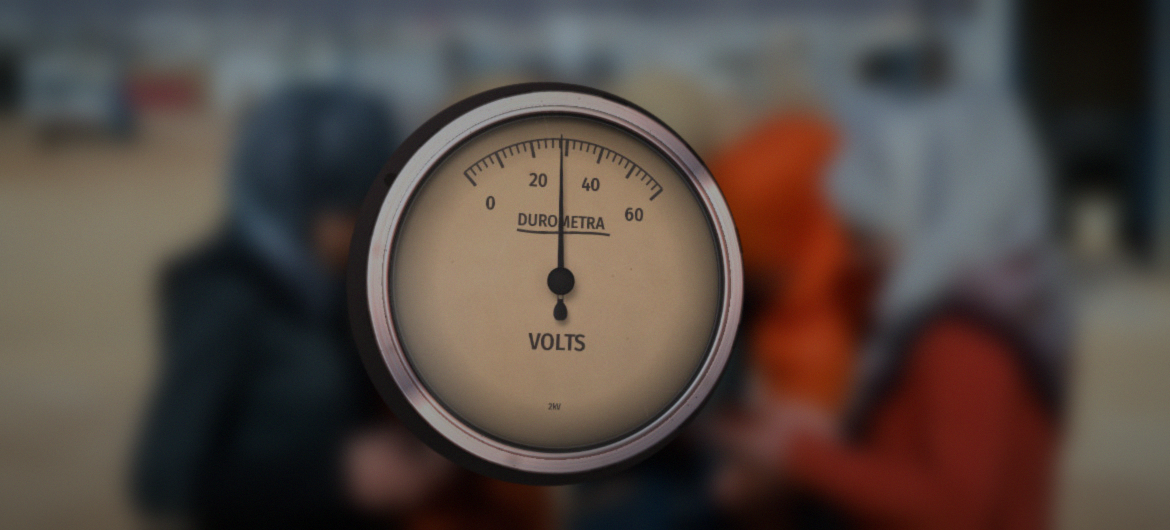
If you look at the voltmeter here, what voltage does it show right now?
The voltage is 28 V
